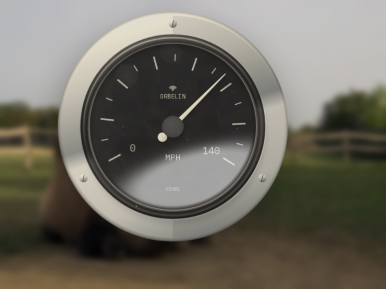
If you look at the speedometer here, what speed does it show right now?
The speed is 95 mph
